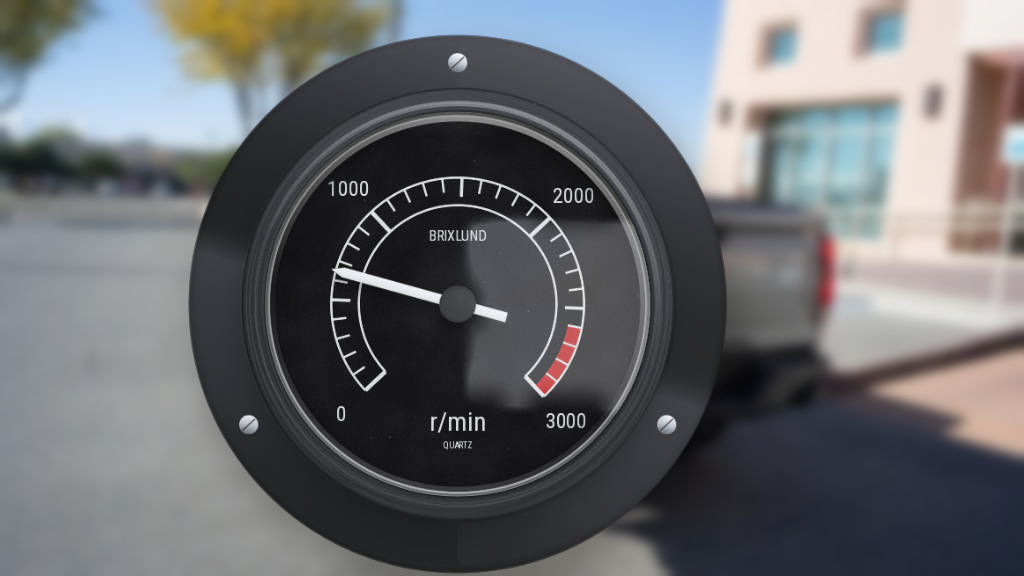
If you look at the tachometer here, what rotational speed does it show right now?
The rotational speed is 650 rpm
